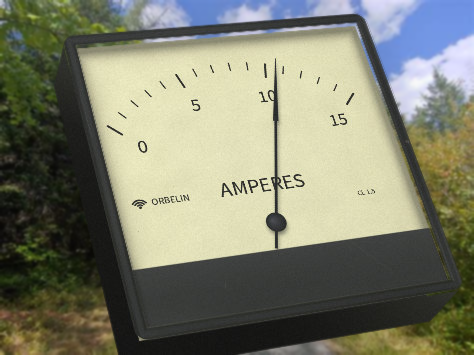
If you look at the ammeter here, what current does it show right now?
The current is 10.5 A
